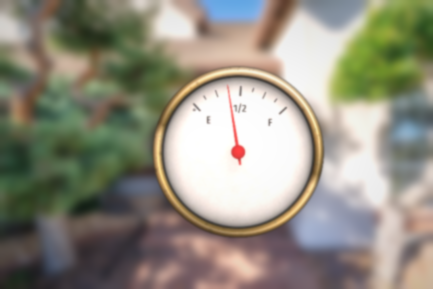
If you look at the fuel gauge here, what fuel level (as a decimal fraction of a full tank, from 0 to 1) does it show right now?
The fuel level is 0.375
